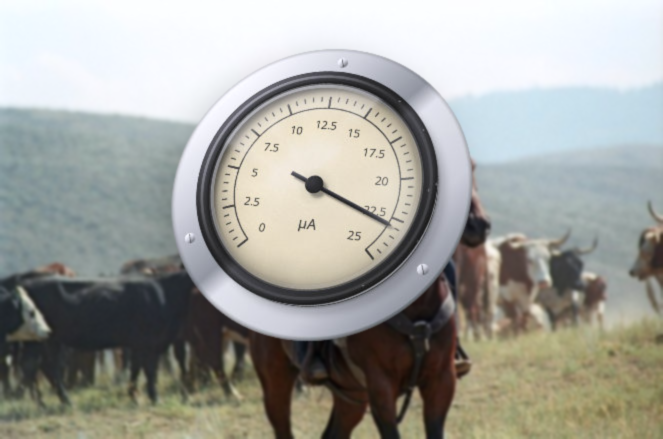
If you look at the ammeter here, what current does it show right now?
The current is 23 µA
